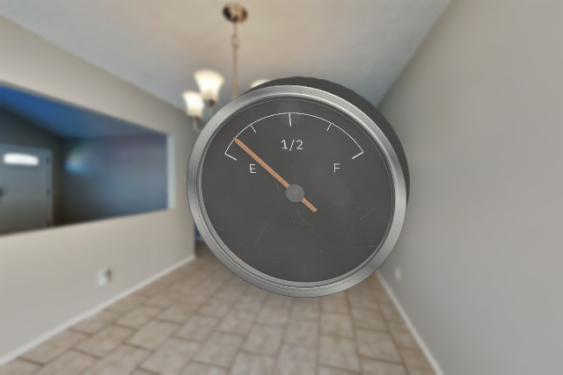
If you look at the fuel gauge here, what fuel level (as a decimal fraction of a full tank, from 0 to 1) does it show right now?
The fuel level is 0.125
